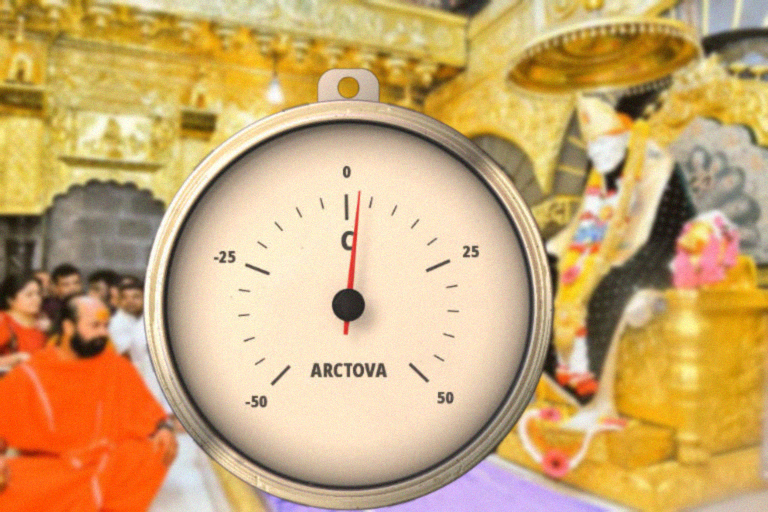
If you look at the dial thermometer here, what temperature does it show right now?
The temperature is 2.5 °C
